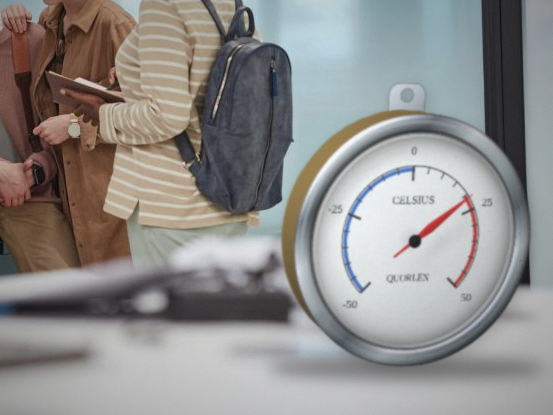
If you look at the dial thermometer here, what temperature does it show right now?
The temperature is 20 °C
